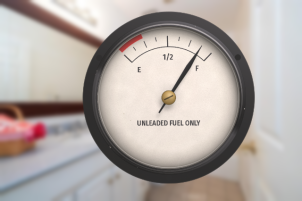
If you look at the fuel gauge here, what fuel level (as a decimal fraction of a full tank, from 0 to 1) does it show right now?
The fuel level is 0.875
